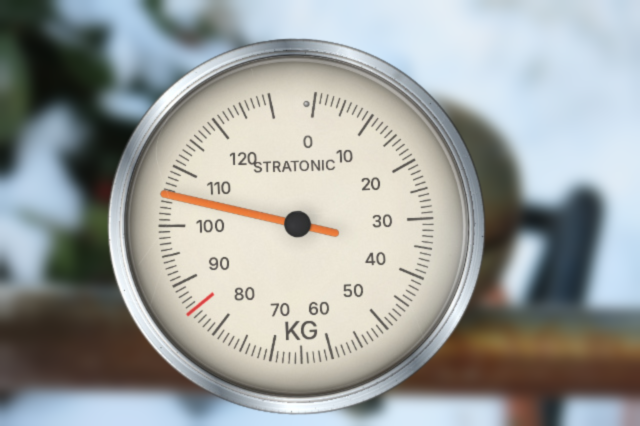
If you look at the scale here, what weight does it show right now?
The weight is 105 kg
